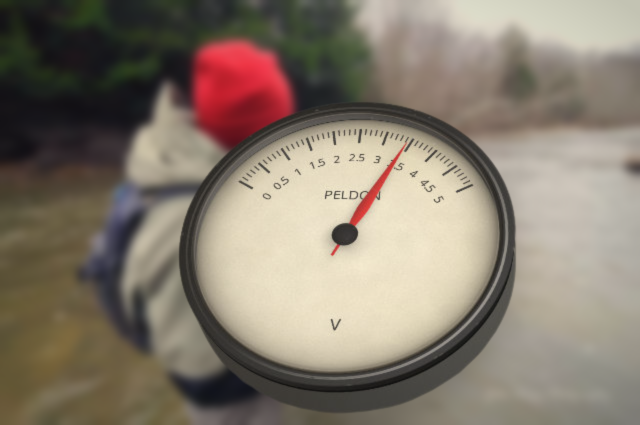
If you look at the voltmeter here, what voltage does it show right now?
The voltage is 3.5 V
